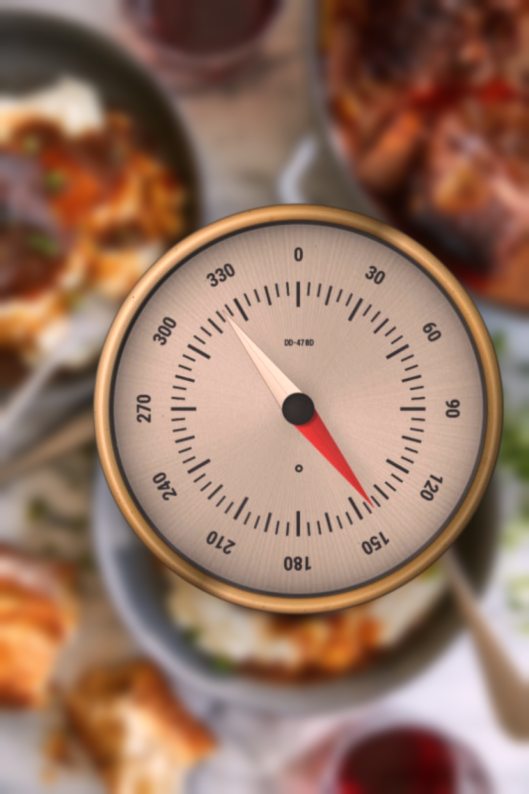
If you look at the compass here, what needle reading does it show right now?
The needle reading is 142.5 °
